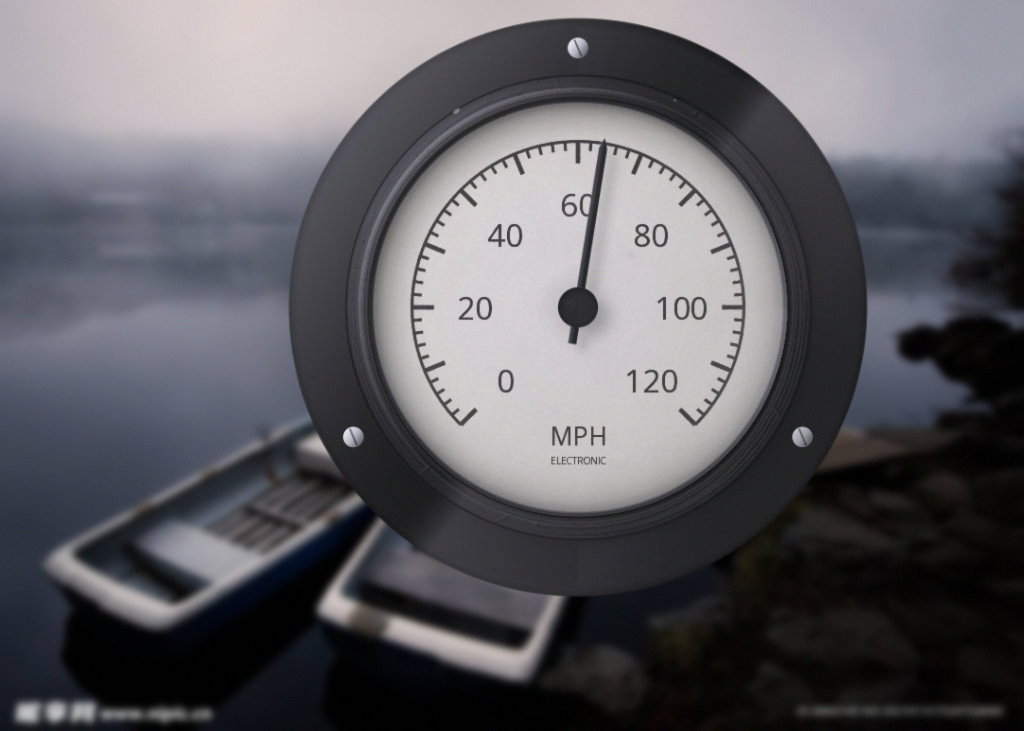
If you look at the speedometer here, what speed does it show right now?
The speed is 64 mph
